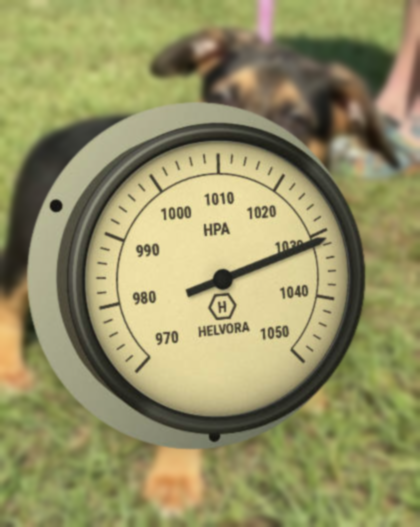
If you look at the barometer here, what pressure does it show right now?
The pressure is 1031 hPa
